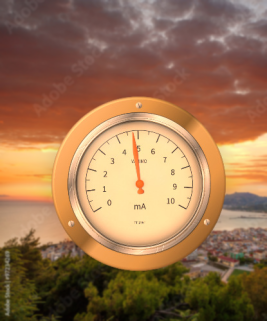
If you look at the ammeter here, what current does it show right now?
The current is 4.75 mA
